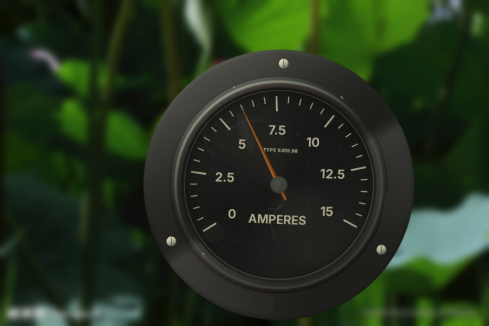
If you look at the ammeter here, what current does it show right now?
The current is 6 A
